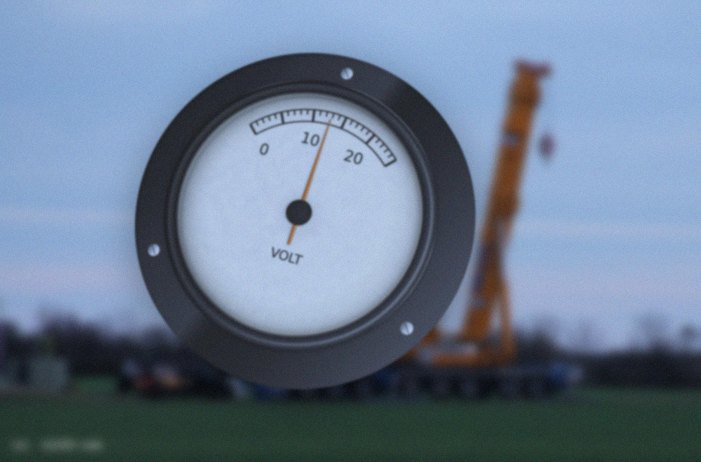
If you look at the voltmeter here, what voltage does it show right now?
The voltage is 13 V
